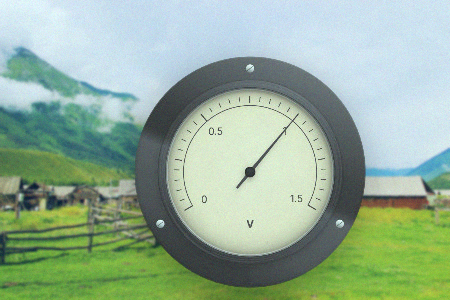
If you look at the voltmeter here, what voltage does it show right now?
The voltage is 1 V
